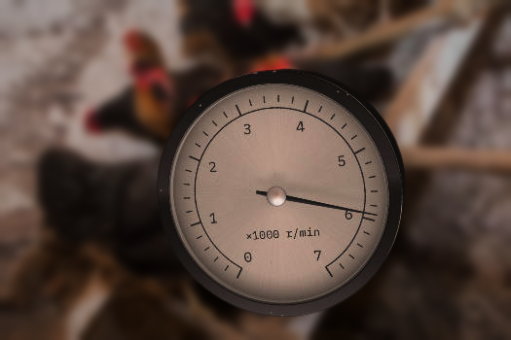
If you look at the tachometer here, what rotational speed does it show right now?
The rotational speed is 5900 rpm
